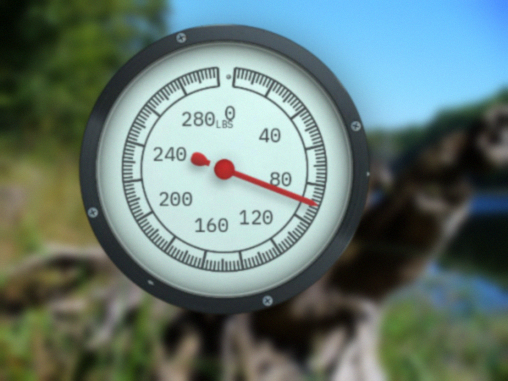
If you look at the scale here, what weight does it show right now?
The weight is 90 lb
